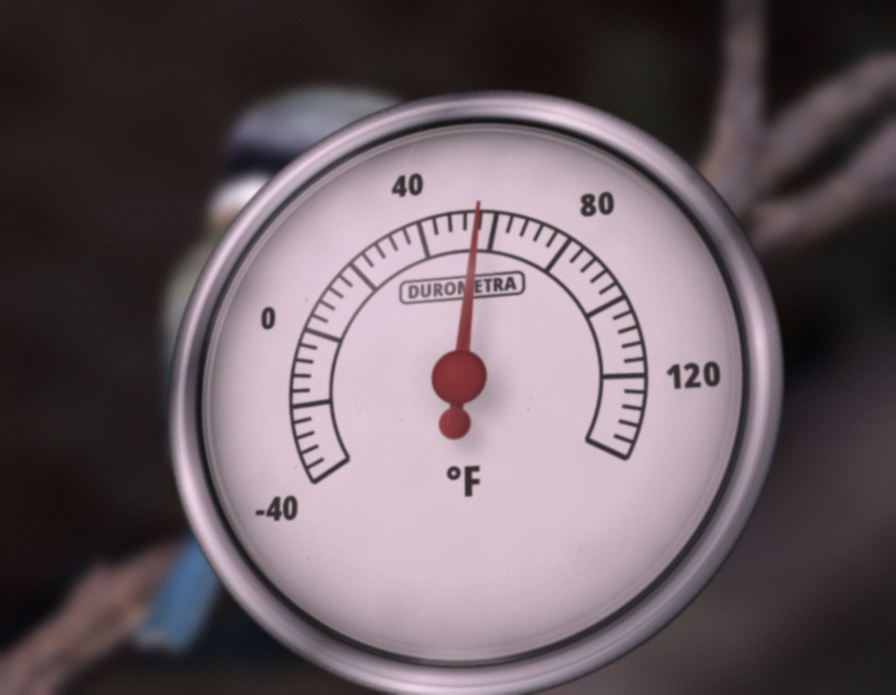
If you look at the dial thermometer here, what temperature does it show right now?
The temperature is 56 °F
